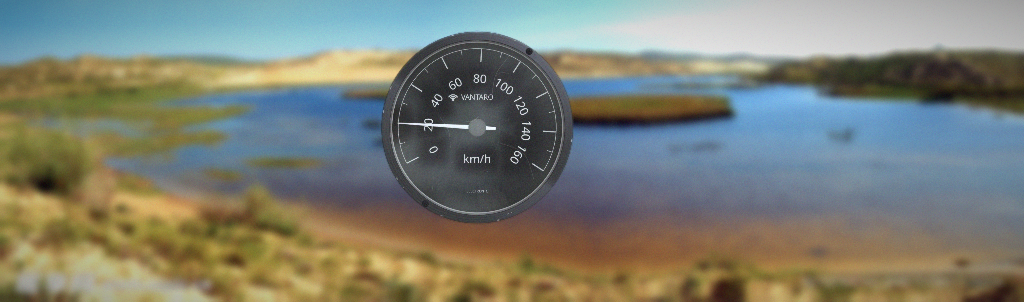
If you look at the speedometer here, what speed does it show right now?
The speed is 20 km/h
